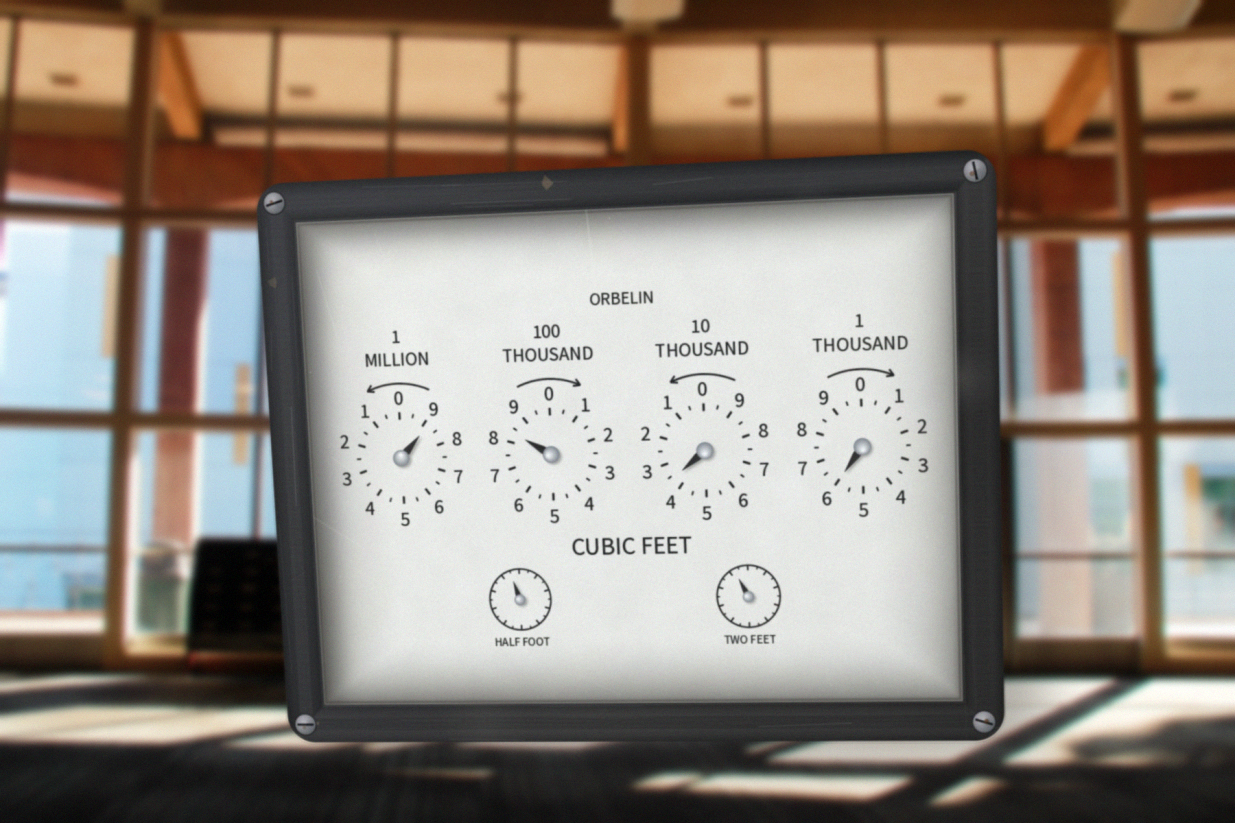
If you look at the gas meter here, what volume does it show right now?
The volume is 883600 ft³
